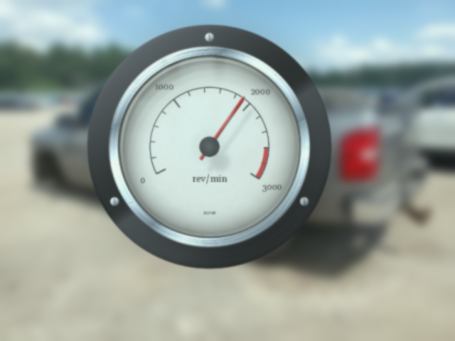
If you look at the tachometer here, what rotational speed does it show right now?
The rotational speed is 1900 rpm
